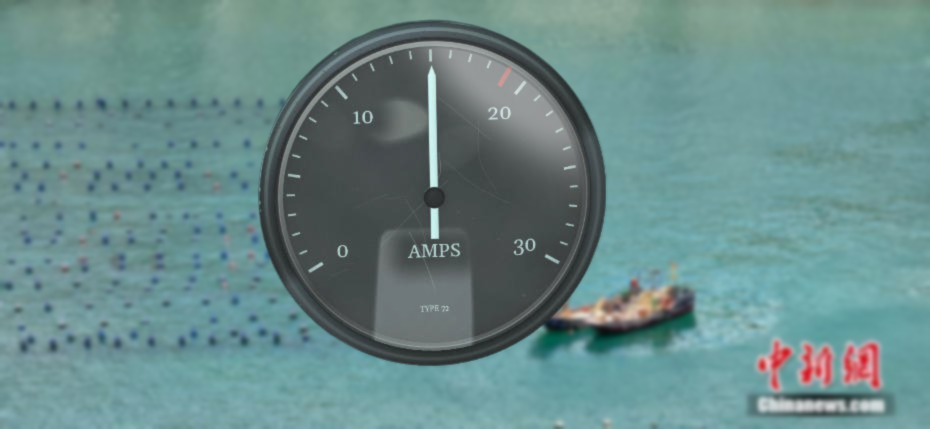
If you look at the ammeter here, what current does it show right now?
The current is 15 A
